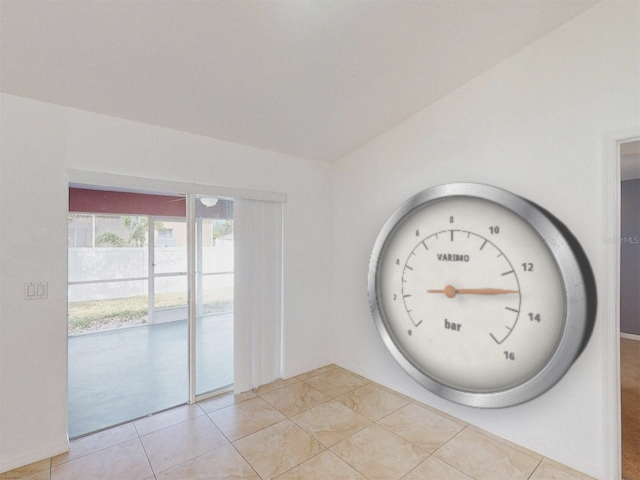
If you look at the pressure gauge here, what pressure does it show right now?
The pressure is 13 bar
